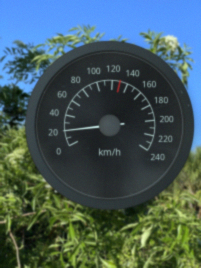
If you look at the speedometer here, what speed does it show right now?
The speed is 20 km/h
